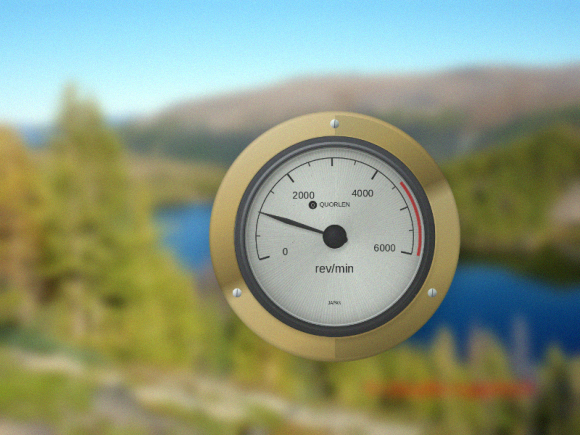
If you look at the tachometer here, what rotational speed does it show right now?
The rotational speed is 1000 rpm
